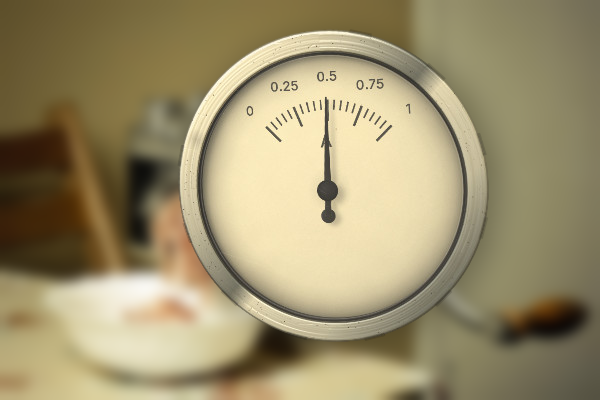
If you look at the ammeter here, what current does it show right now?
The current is 0.5 A
